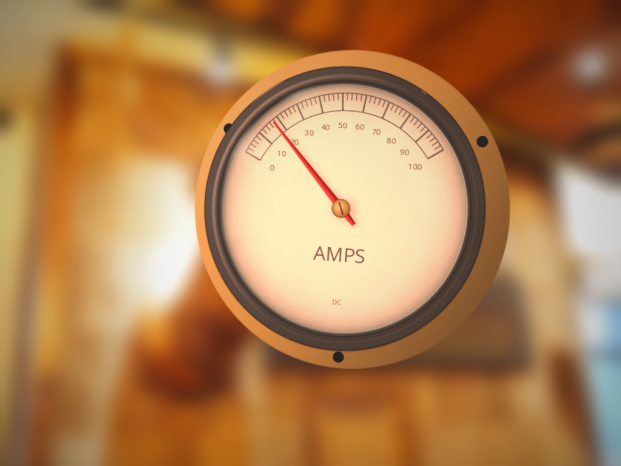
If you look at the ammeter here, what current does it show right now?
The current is 18 A
